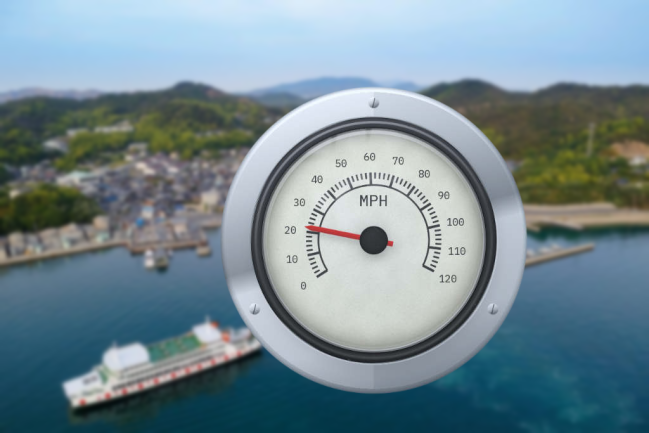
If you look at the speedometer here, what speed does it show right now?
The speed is 22 mph
